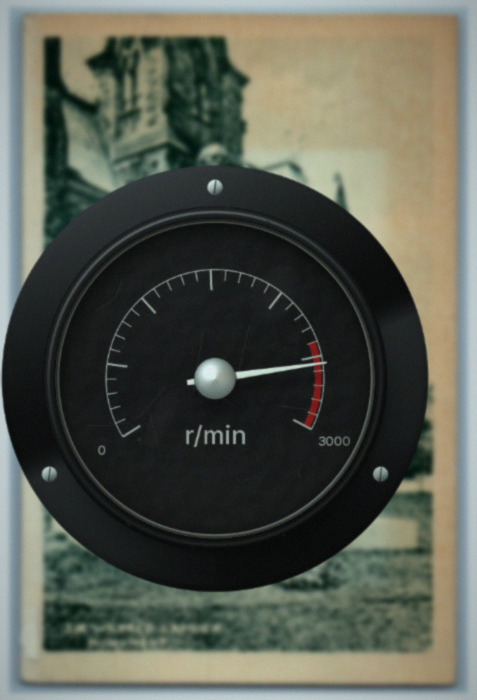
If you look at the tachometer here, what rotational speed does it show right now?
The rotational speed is 2550 rpm
